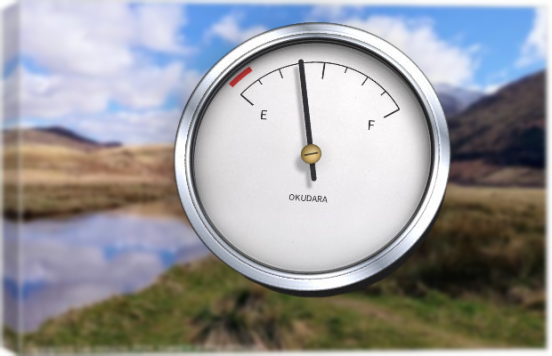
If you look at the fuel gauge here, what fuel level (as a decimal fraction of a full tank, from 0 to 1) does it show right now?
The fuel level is 0.375
